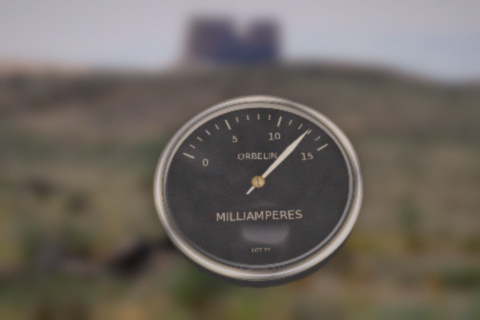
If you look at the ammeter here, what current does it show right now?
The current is 13 mA
